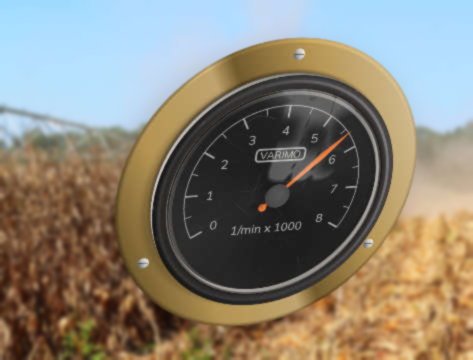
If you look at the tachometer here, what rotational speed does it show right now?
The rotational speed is 5500 rpm
